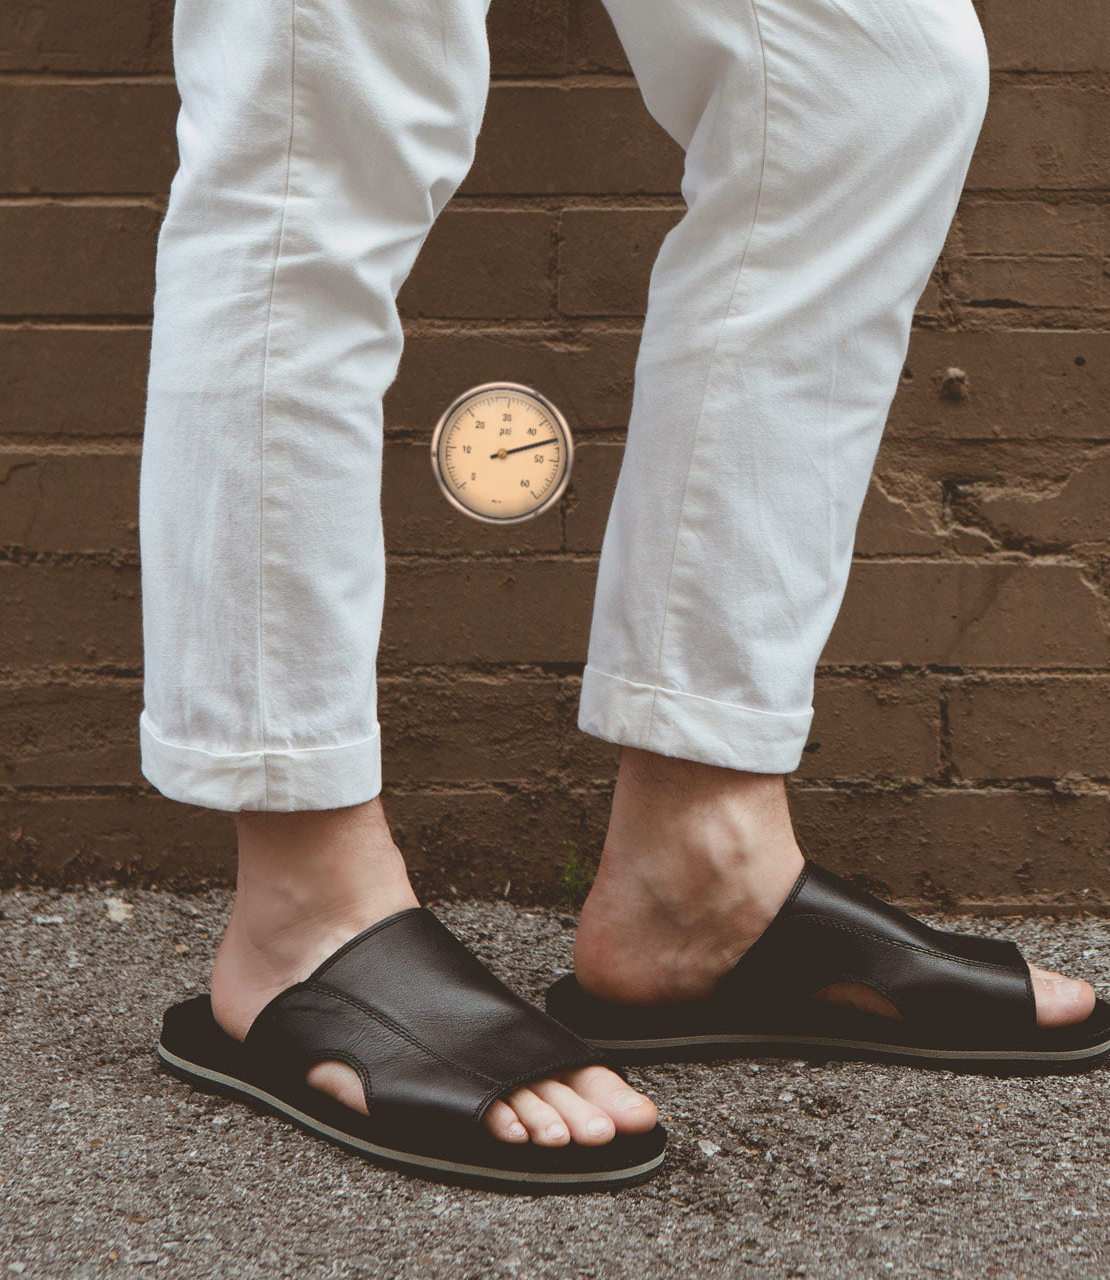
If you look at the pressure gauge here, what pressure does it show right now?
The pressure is 45 psi
